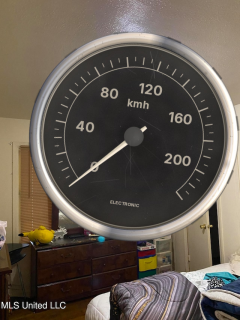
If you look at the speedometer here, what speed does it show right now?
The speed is 0 km/h
